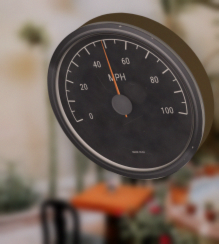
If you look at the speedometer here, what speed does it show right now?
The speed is 50 mph
